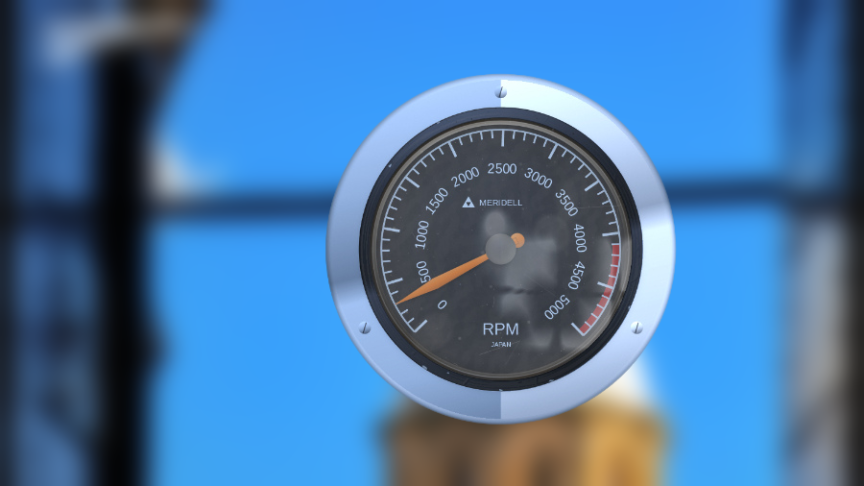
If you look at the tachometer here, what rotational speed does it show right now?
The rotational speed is 300 rpm
